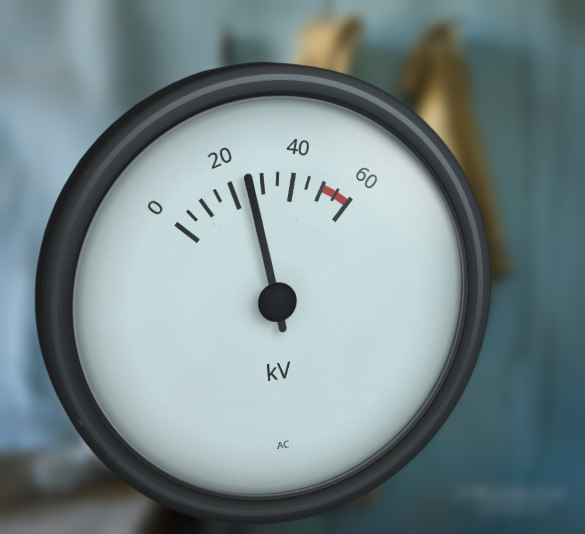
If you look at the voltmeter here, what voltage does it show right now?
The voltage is 25 kV
